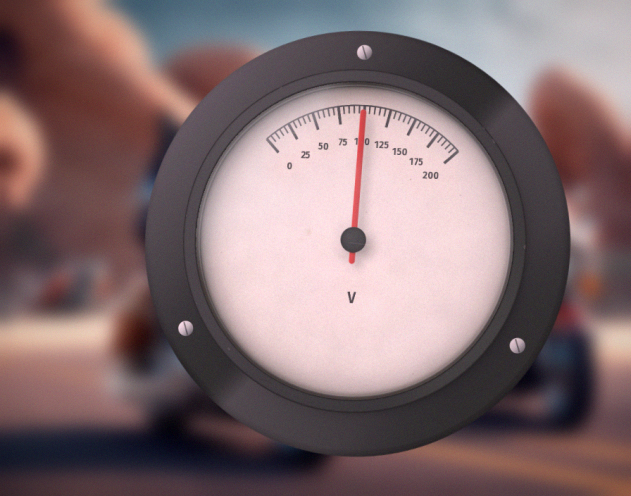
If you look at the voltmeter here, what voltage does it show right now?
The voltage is 100 V
